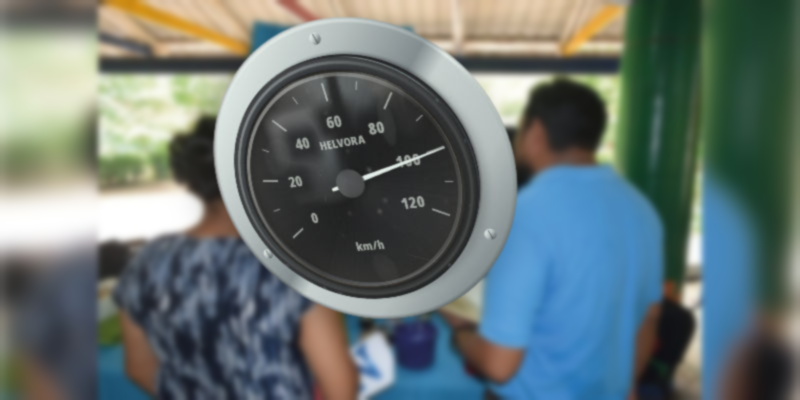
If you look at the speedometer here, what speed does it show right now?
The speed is 100 km/h
